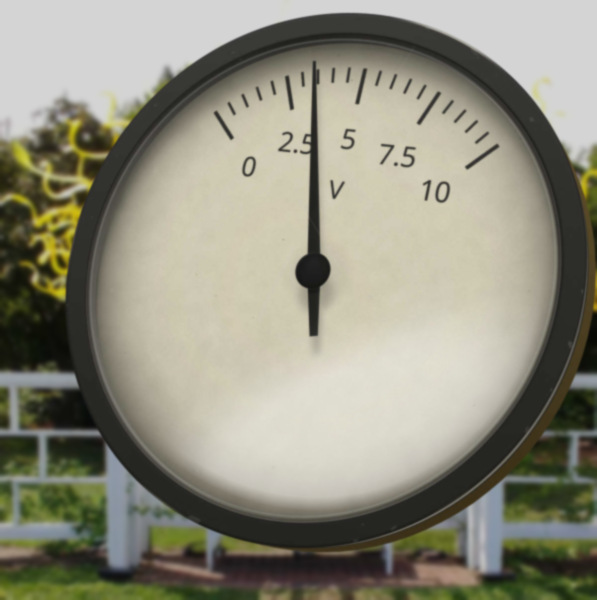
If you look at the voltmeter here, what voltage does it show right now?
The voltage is 3.5 V
